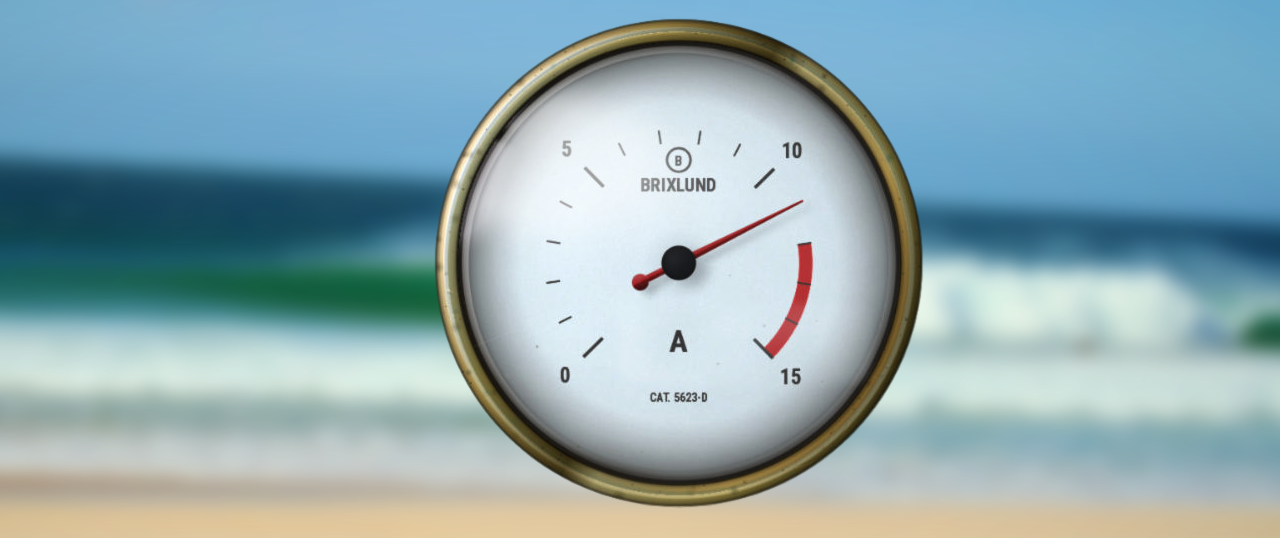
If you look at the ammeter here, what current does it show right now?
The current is 11 A
